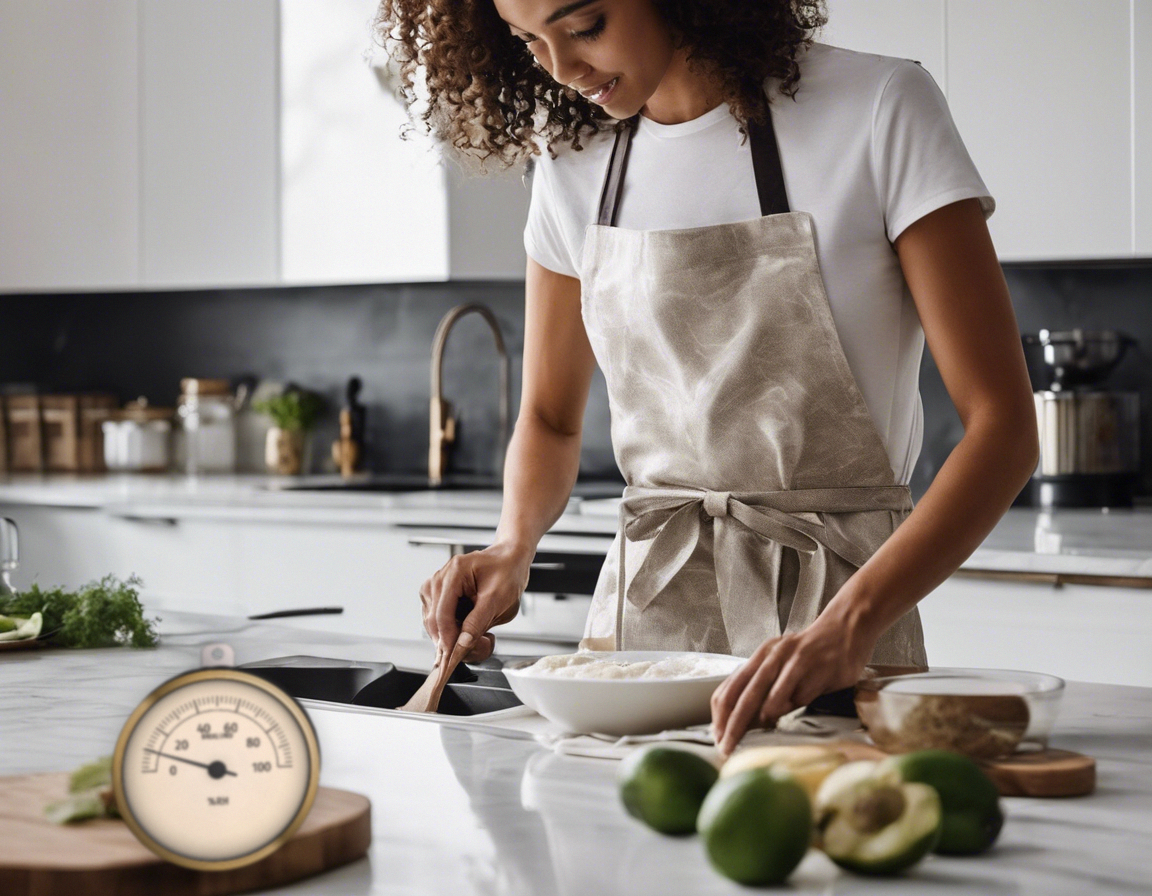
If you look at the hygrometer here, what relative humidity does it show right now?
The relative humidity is 10 %
